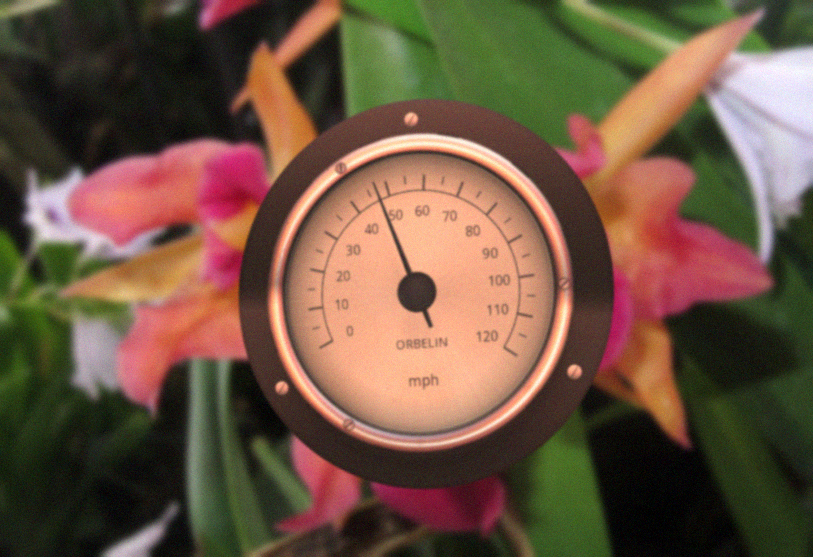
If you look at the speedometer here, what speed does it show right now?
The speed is 47.5 mph
